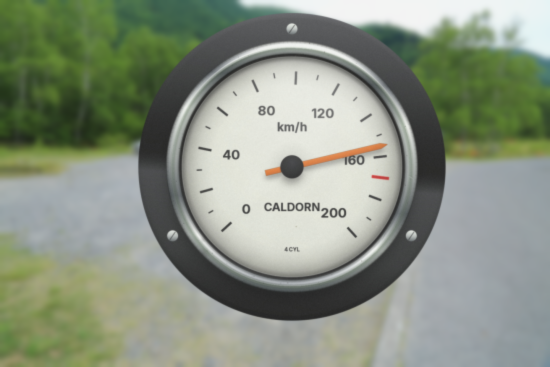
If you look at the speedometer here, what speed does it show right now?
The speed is 155 km/h
